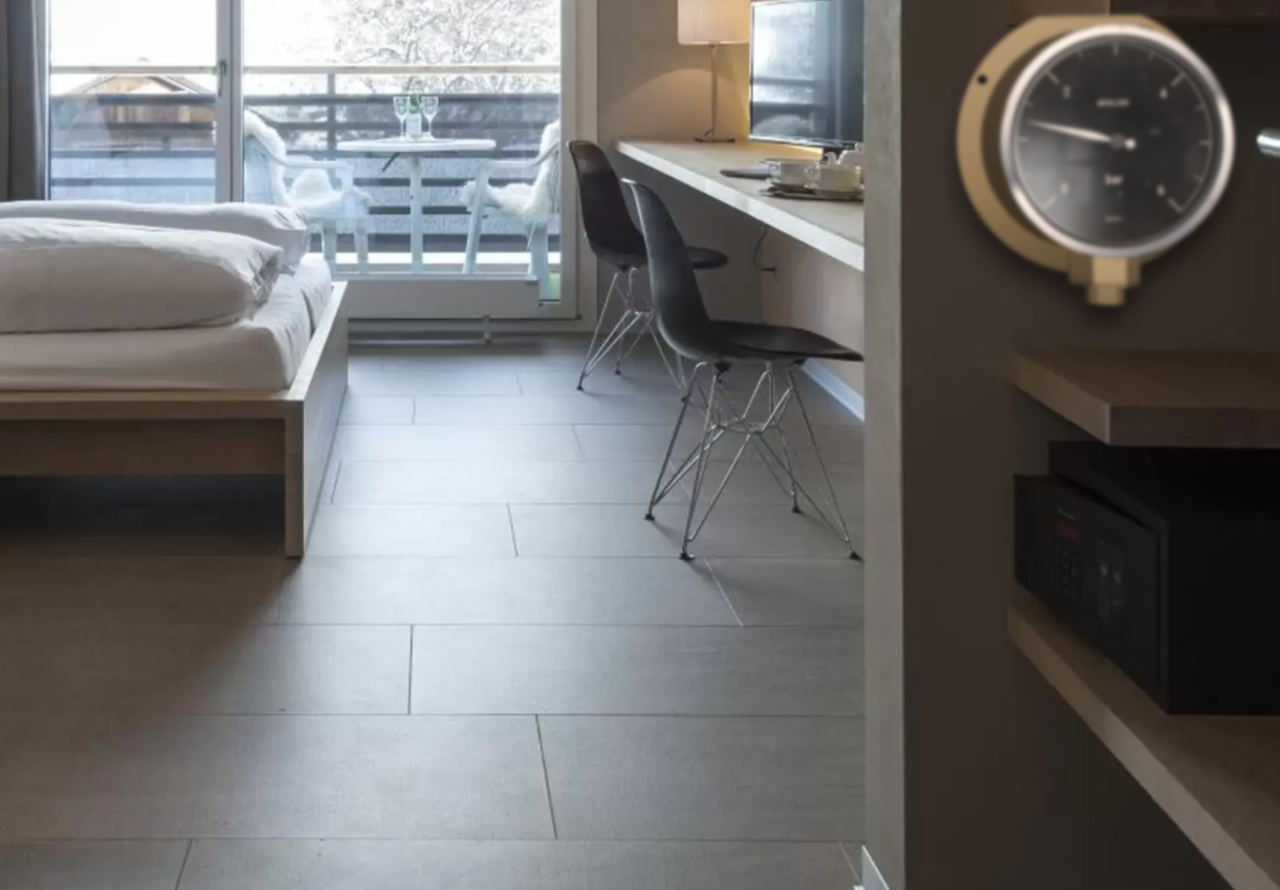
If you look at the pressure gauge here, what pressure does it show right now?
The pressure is 1.25 bar
